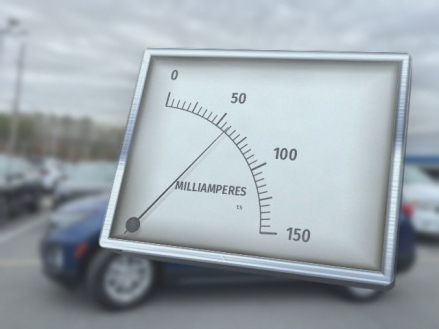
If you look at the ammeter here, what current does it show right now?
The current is 60 mA
